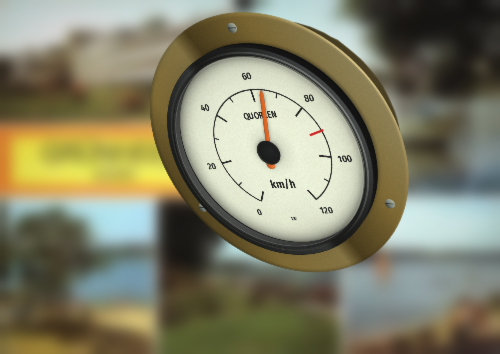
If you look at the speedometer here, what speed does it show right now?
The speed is 65 km/h
